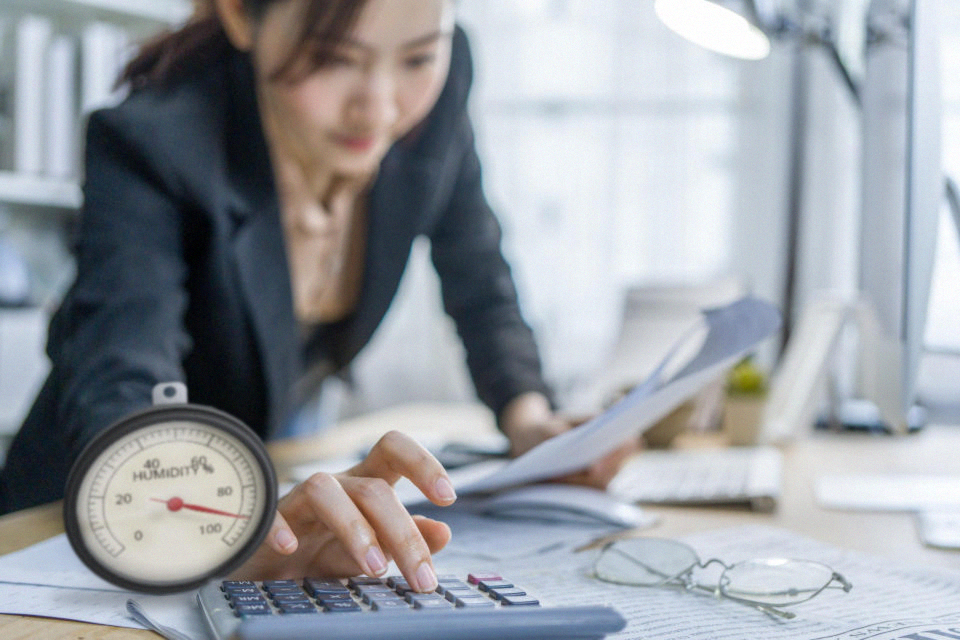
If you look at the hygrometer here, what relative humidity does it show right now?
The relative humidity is 90 %
